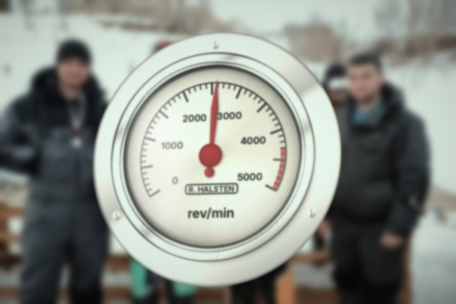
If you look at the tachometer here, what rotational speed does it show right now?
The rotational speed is 2600 rpm
